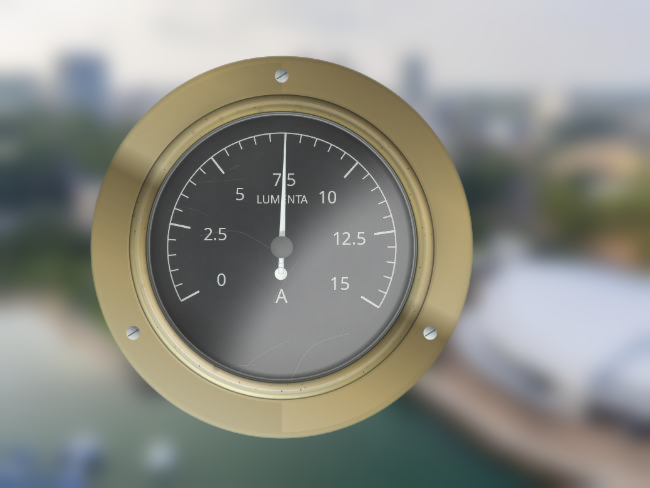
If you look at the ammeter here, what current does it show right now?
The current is 7.5 A
